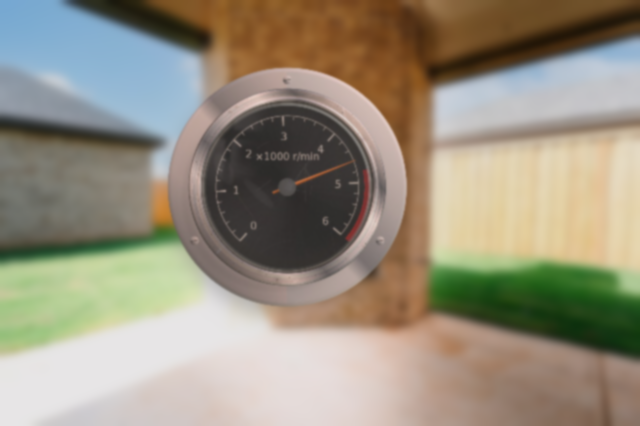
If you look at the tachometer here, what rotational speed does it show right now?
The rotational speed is 4600 rpm
